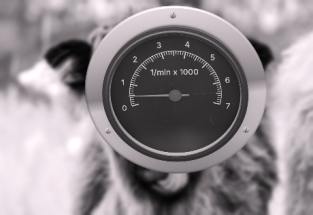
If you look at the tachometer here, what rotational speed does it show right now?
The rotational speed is 500 rpm
